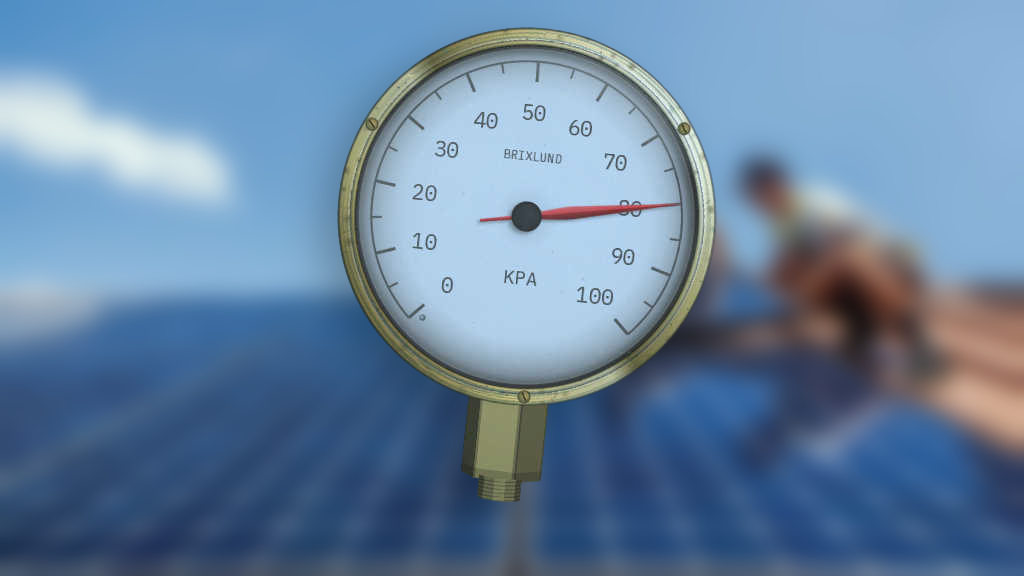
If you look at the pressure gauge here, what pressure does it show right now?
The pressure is 80 kPa
